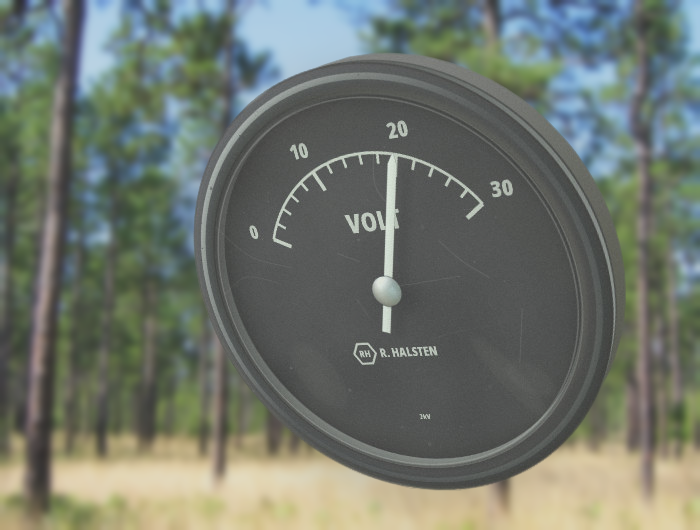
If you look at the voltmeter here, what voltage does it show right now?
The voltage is 20 V
